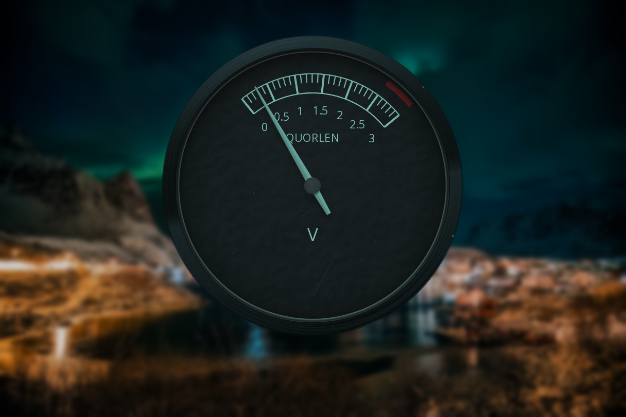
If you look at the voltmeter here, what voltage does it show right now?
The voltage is 0.3 V
